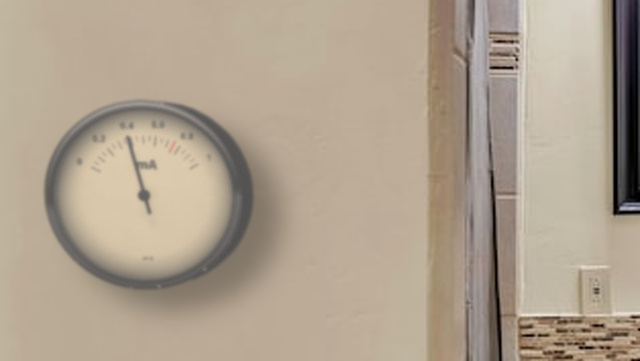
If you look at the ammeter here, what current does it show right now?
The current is 0.4 mA
